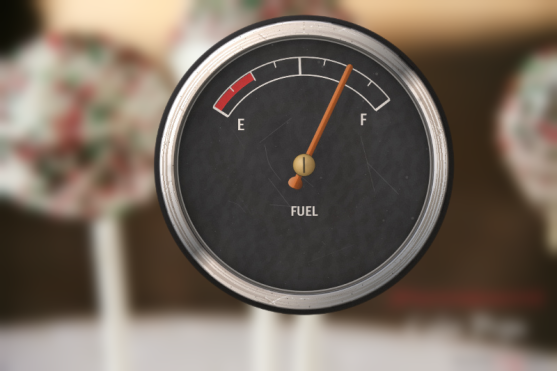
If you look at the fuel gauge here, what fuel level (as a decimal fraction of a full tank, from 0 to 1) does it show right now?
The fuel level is 0.75
